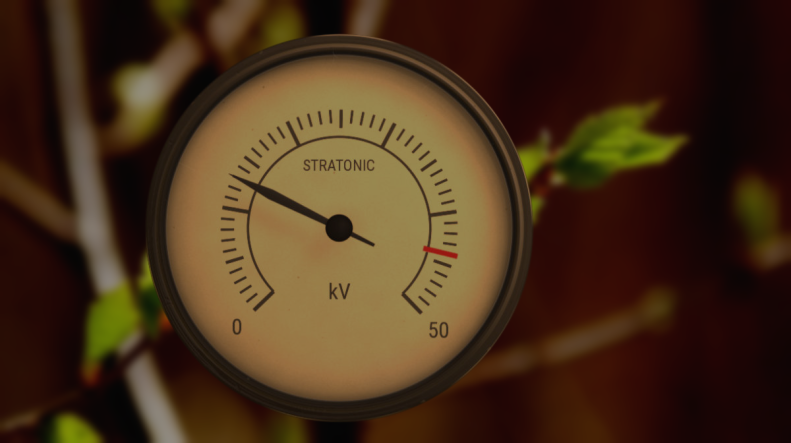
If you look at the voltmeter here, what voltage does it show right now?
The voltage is 13 kV
